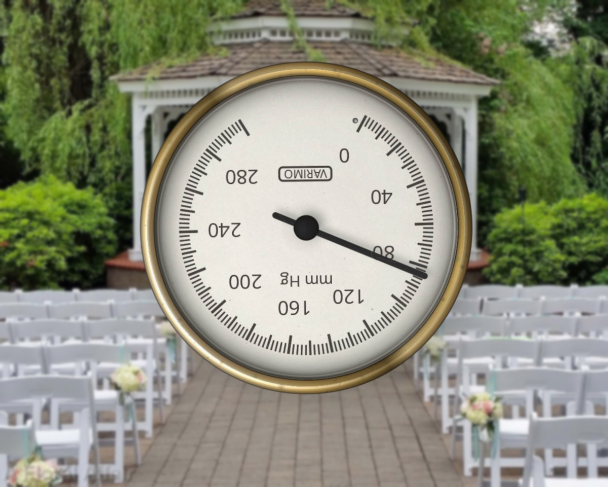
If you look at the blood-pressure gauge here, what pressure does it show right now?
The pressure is 84 mmHg
